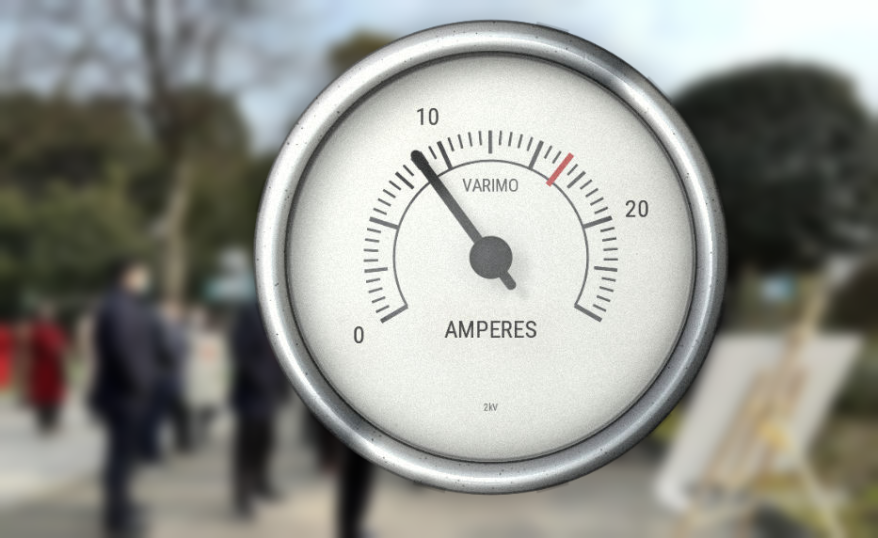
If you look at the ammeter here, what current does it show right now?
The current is 8.75 A
